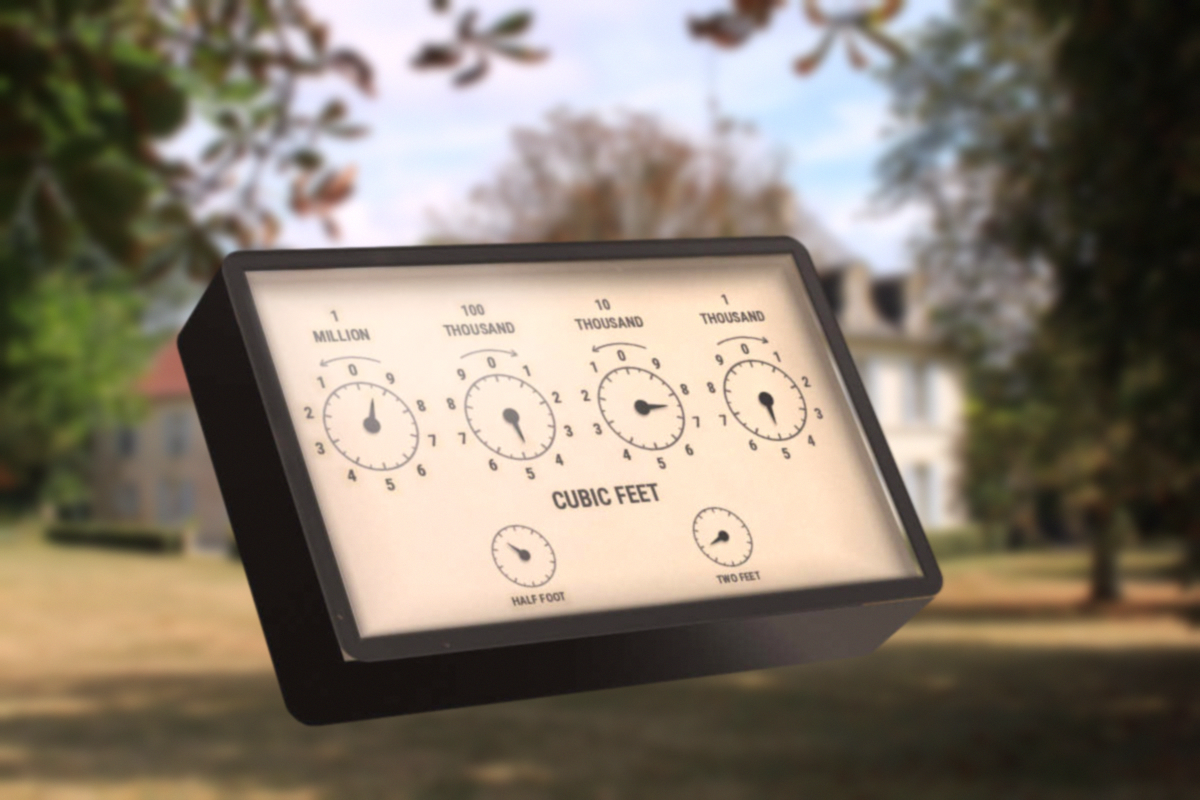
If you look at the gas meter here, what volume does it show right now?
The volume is 947500 ft³
